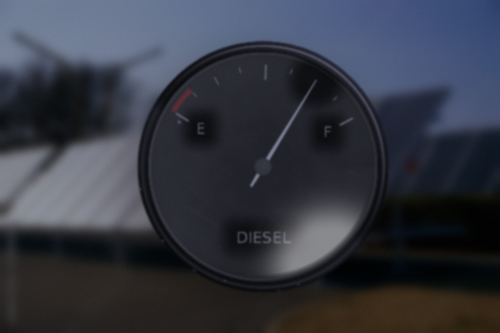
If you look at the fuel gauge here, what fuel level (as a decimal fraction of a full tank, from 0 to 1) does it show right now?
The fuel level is 0.75
